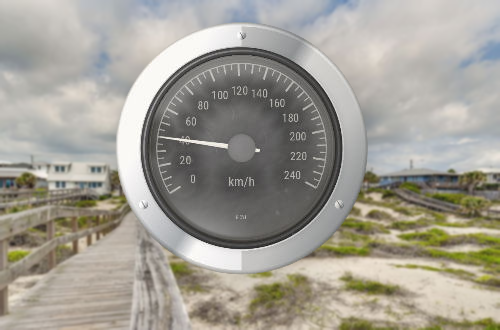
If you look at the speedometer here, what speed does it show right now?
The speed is 40 km/h
